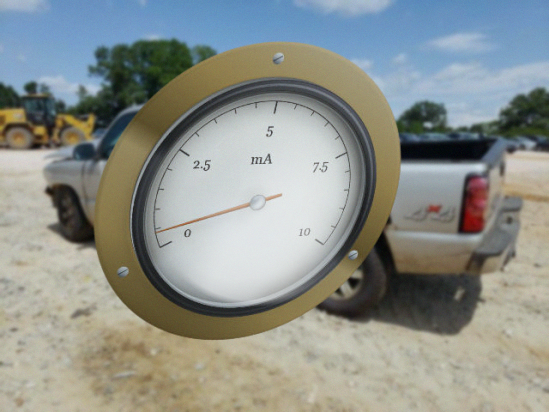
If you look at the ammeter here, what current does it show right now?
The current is 0.5 mA
